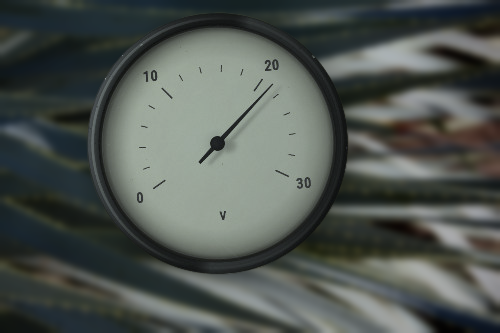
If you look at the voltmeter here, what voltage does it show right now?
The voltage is 21 V
